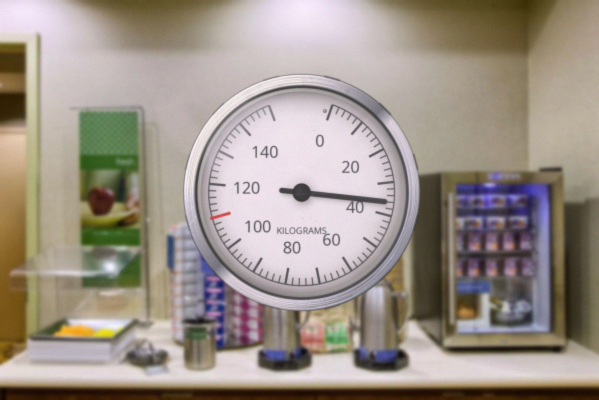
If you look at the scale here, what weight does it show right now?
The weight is 36 kg
